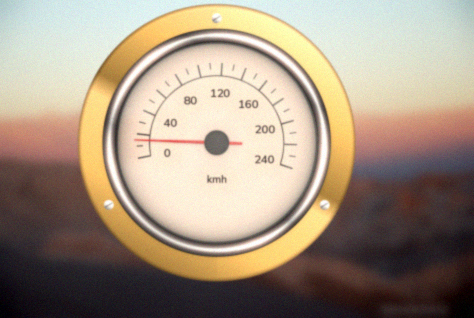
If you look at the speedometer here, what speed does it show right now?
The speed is 15 km/h
